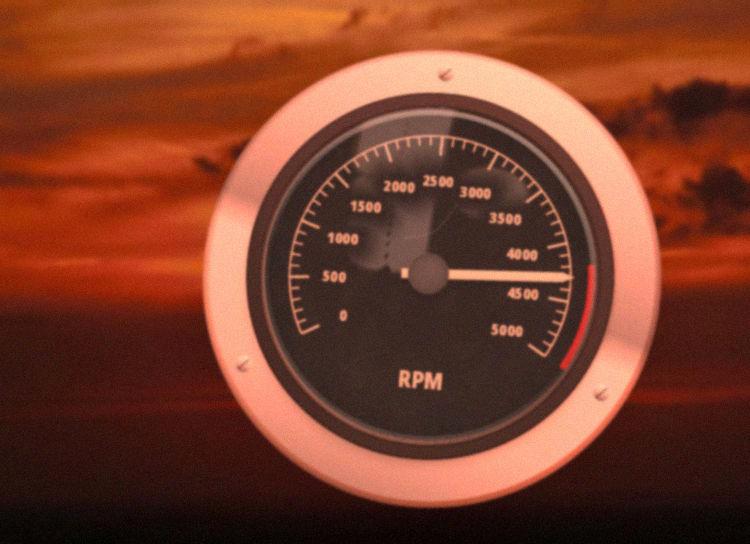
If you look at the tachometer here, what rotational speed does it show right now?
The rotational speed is 4300 rpm
